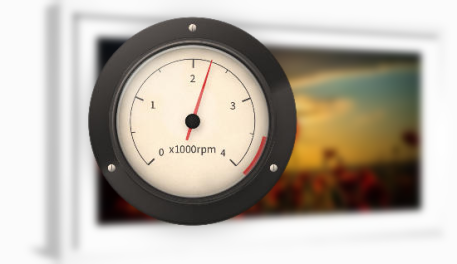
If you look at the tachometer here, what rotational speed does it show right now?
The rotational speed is 2250 rpm
